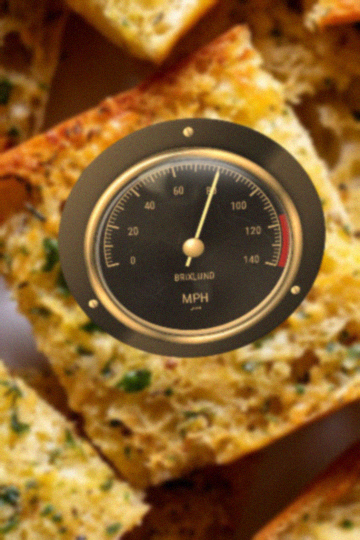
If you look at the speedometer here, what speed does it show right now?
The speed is 80 mph
